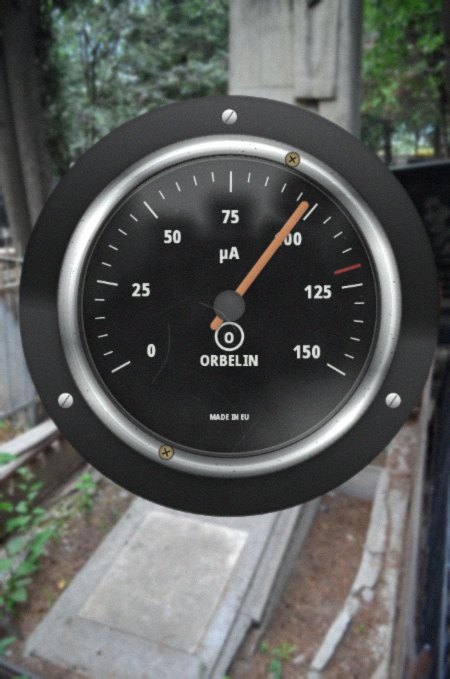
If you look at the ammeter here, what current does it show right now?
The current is 97.5 µA
